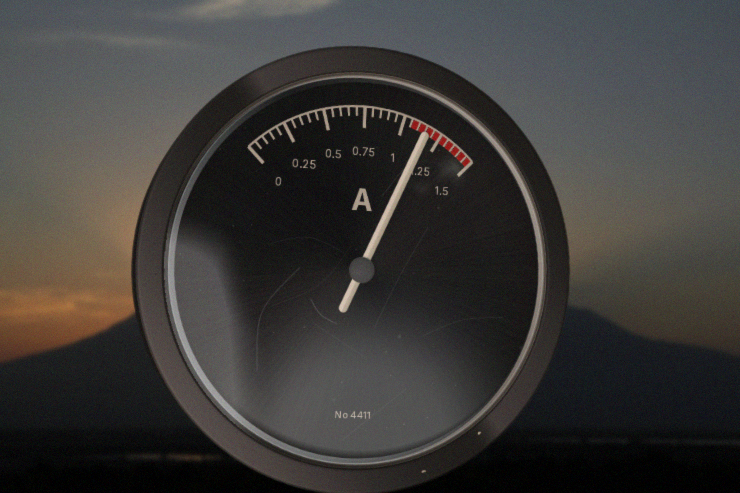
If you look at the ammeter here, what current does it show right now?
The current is 1.15 A
